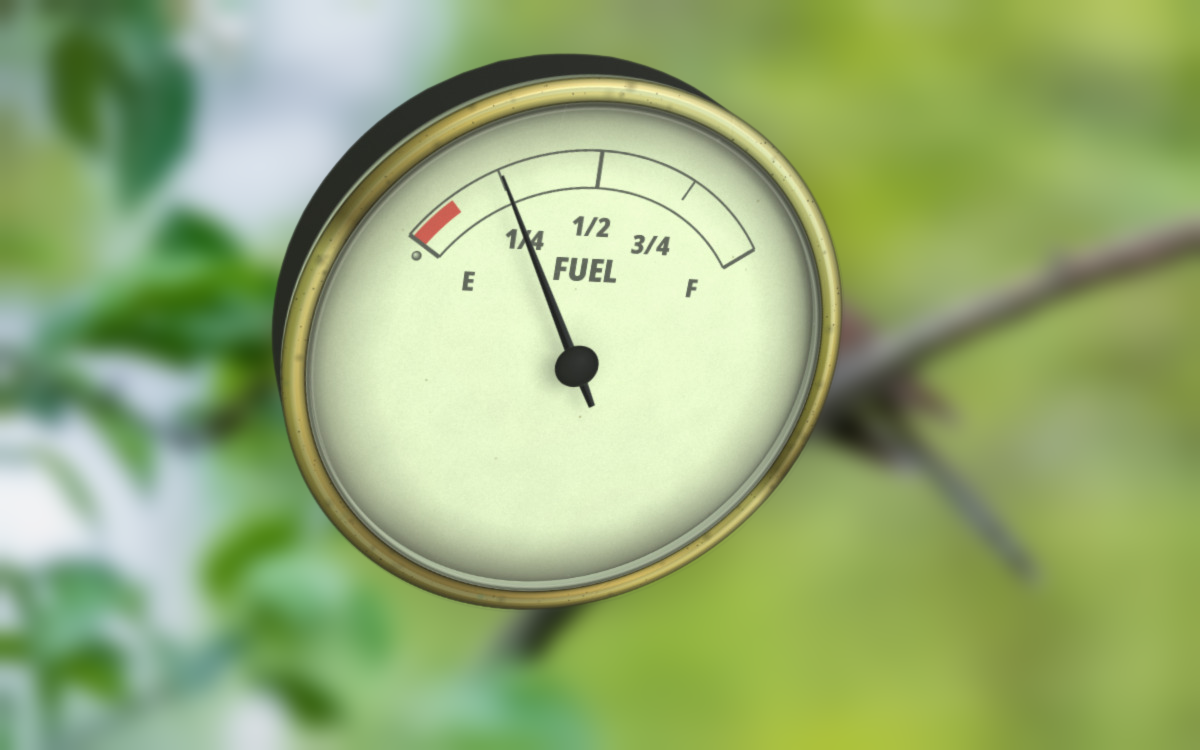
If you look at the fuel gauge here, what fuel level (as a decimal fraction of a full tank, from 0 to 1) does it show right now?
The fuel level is 0.25
